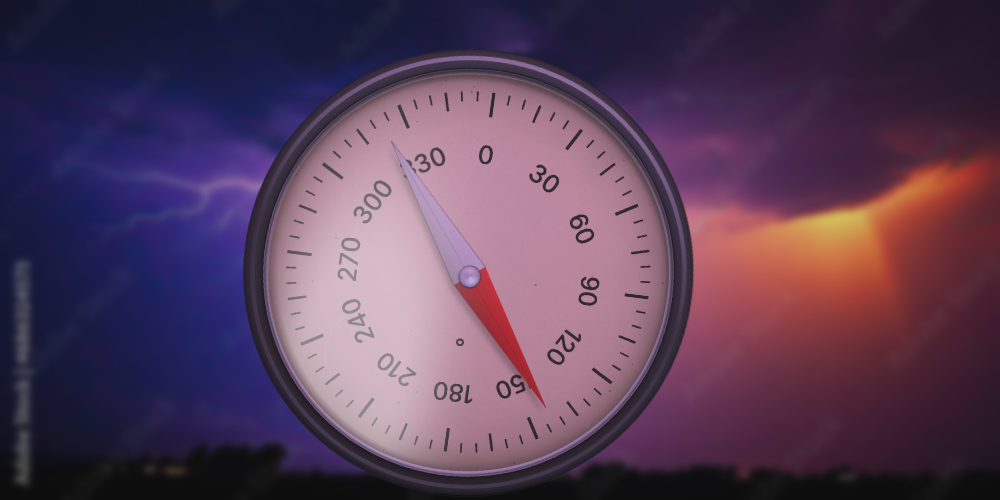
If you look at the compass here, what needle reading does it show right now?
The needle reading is 142.5 °
